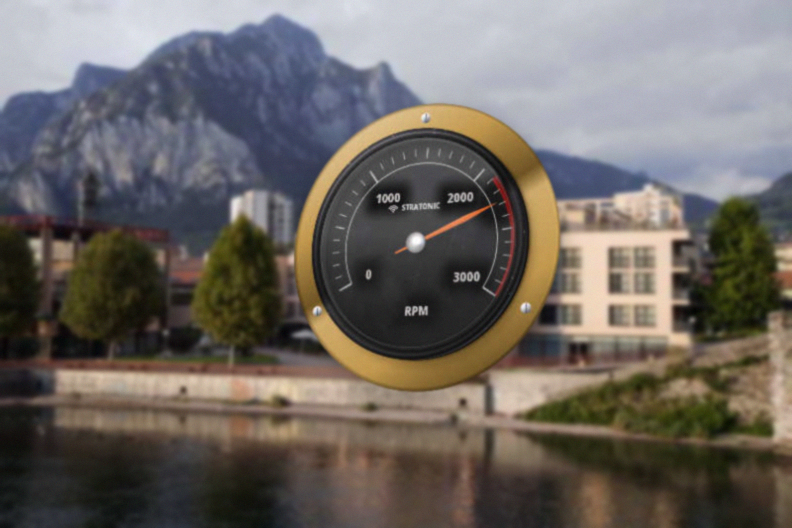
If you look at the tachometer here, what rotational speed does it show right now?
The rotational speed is 2300 rpm
